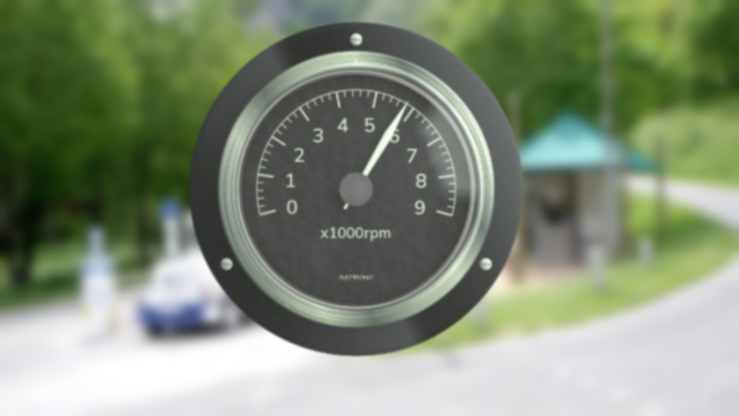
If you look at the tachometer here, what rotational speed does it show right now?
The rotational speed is 5800 rpm
